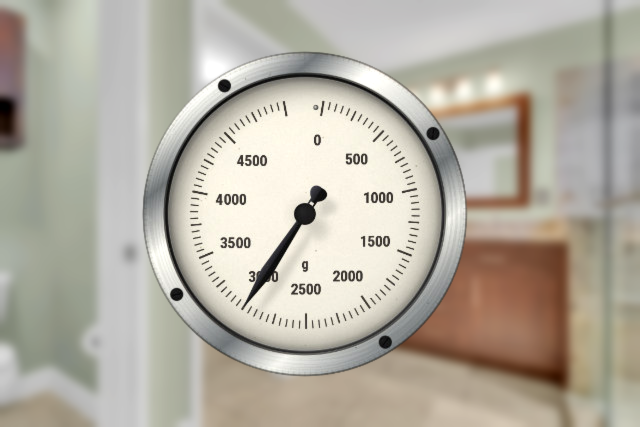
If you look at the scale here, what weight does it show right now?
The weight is 3000 g
